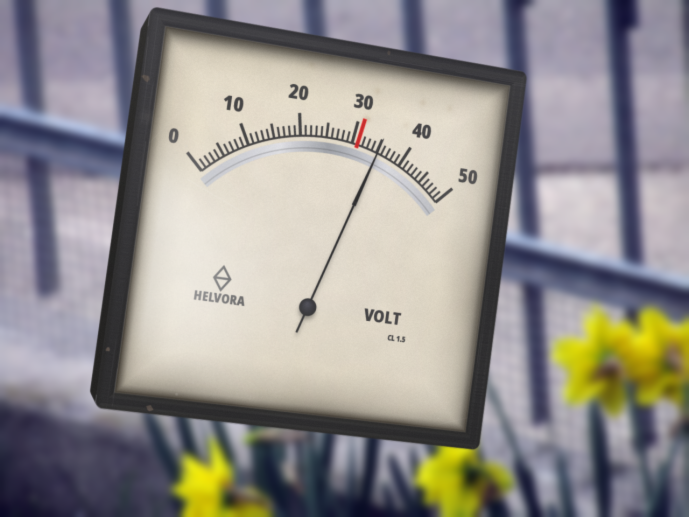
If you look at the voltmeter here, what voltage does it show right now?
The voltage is 35 V
